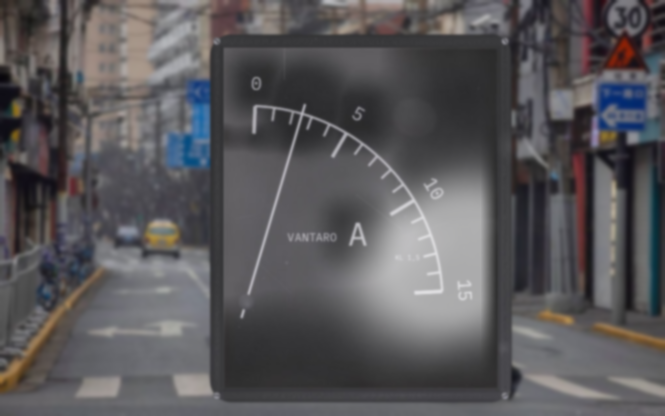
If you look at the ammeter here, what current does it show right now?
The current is 2.5 A
